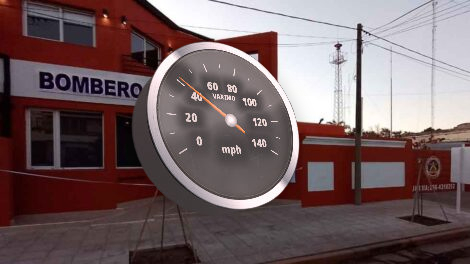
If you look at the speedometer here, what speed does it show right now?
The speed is 40 mph
